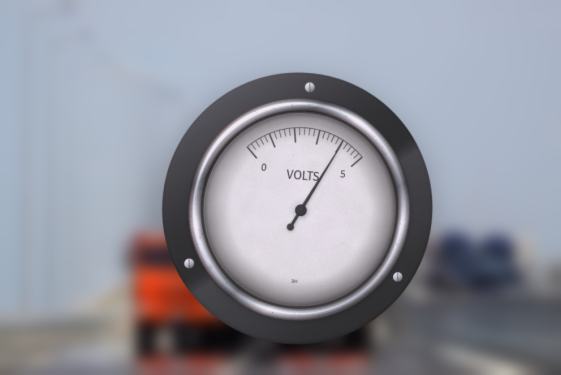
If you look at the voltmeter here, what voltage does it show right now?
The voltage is 4 V
